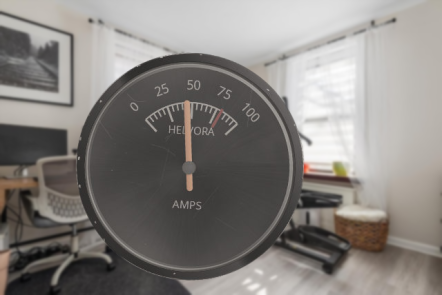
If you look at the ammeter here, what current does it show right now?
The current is 45 A
